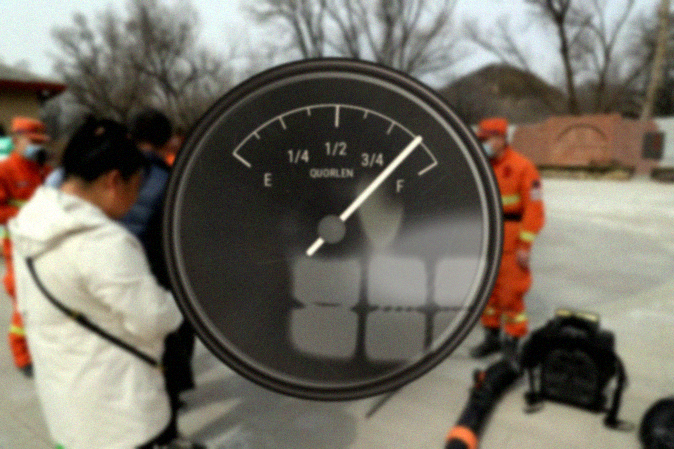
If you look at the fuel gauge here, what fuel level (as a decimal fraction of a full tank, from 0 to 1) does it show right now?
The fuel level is 0.875
